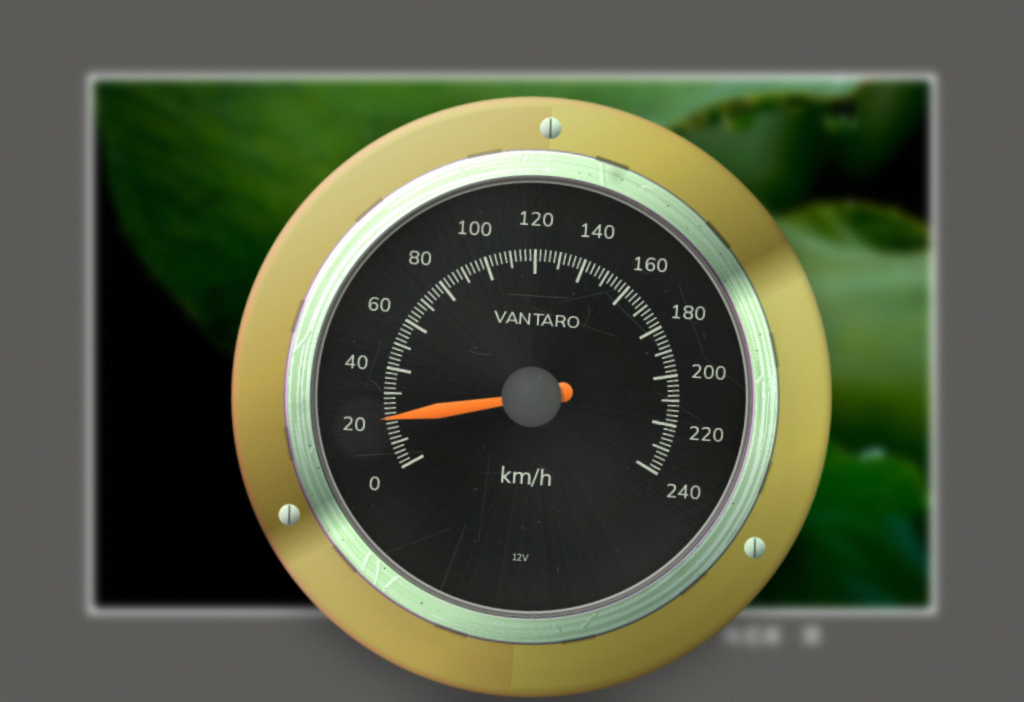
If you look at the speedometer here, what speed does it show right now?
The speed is 20 km/h
